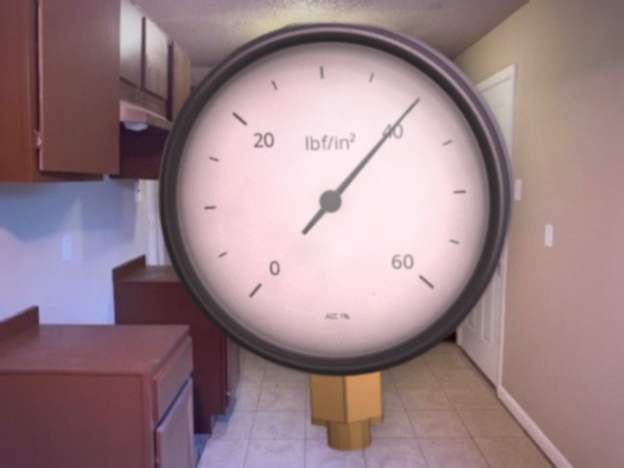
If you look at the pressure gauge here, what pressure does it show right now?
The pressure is 40 psi
